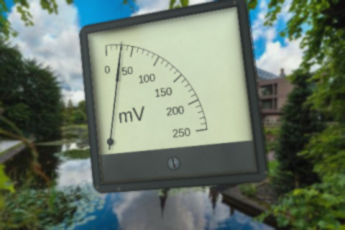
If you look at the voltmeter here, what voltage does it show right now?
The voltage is 30 mV
